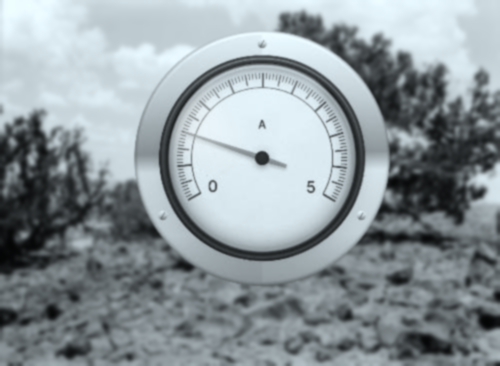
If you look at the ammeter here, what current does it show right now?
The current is 1 A
